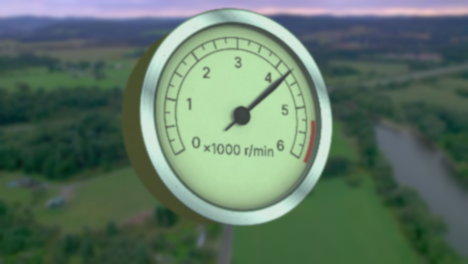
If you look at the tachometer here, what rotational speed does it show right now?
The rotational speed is 4250 rpm
